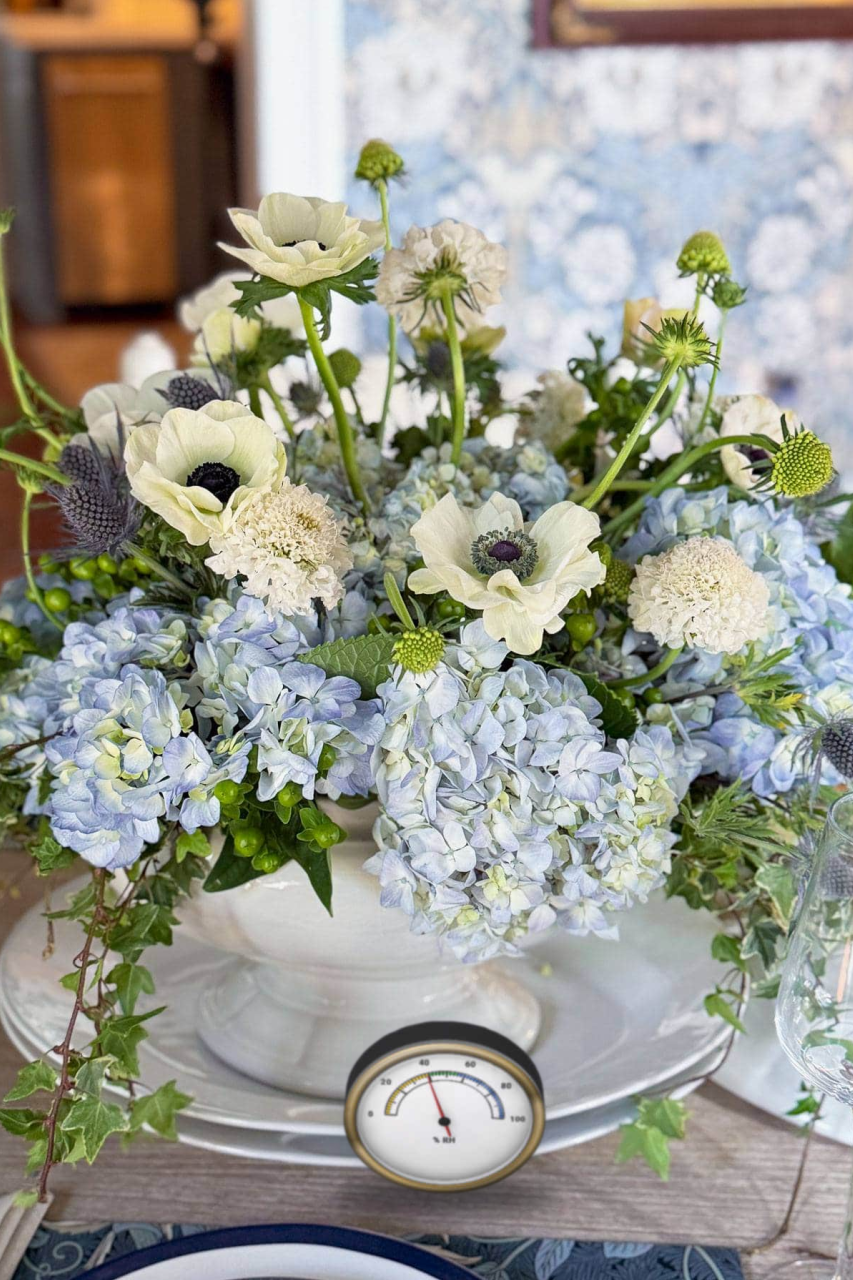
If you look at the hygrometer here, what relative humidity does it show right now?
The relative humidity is 40 %
